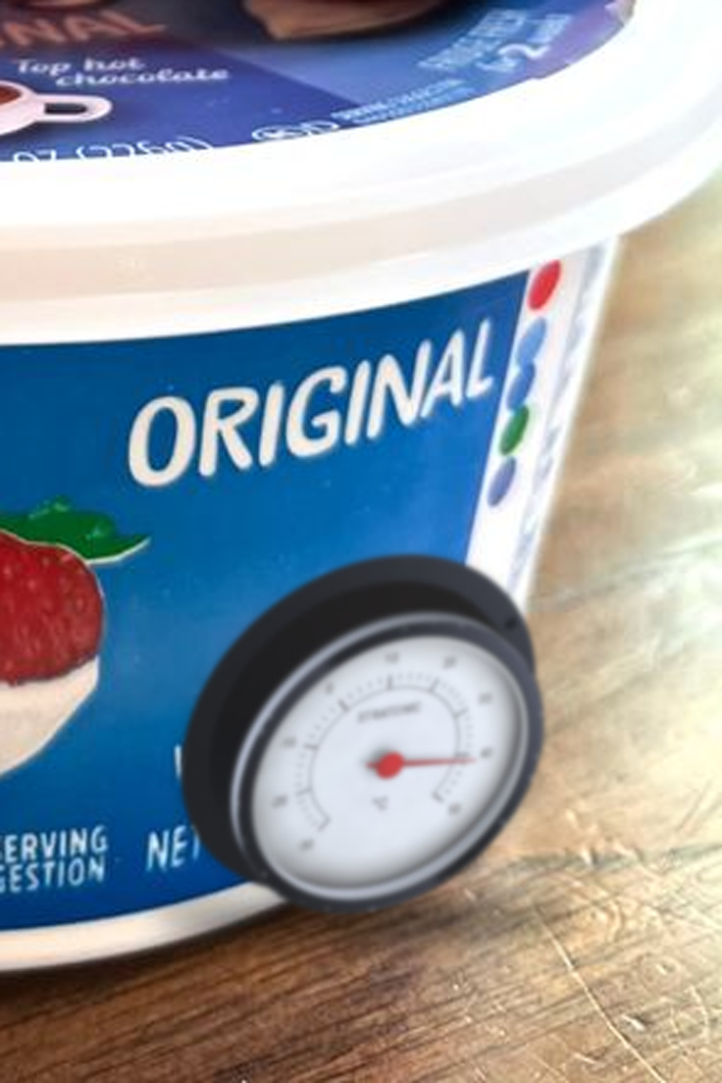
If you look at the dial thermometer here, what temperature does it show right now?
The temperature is 40 °C
